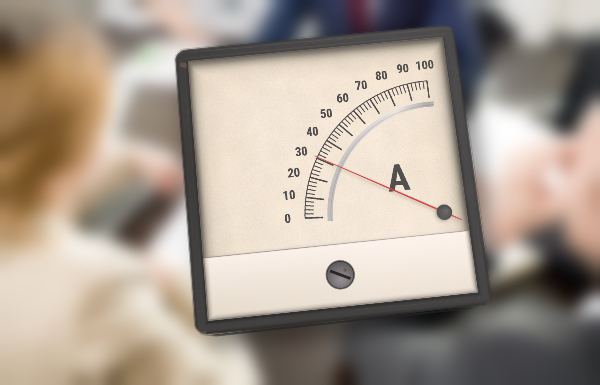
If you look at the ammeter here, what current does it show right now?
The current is 30 A
